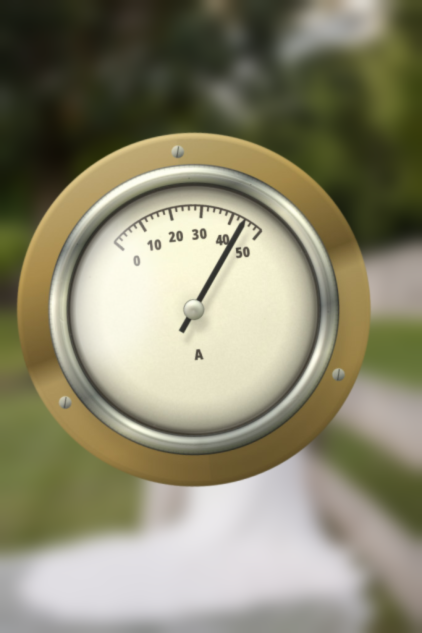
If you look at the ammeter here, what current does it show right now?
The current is 44 A
